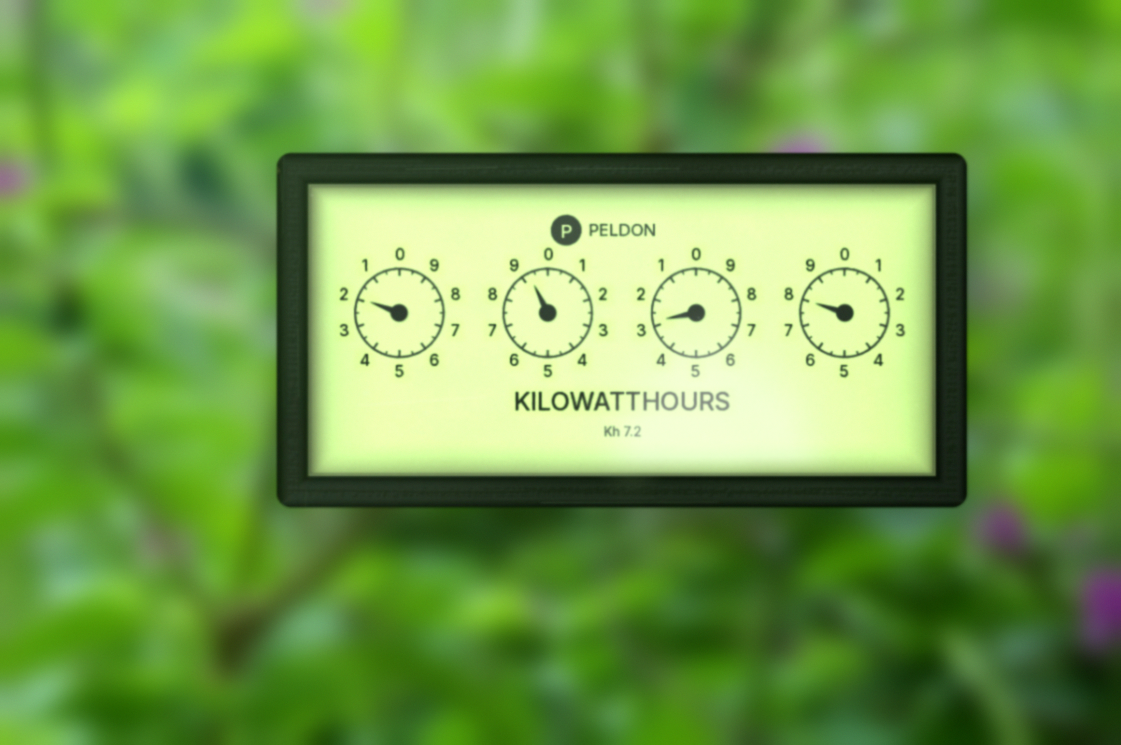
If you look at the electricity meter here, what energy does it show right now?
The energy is 1928 kWh
